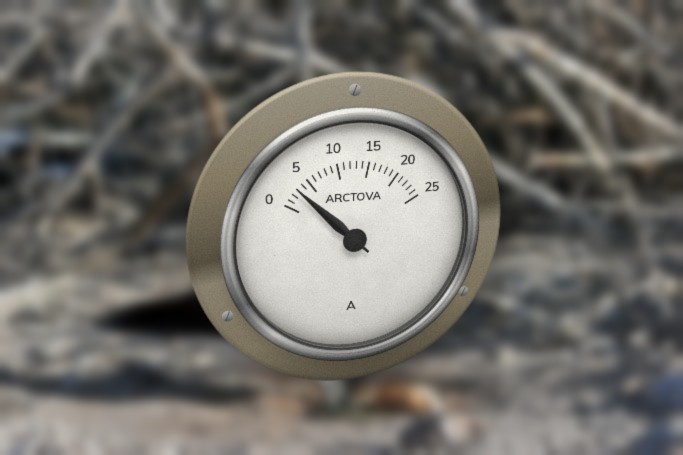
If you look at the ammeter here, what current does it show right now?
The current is 3 A
